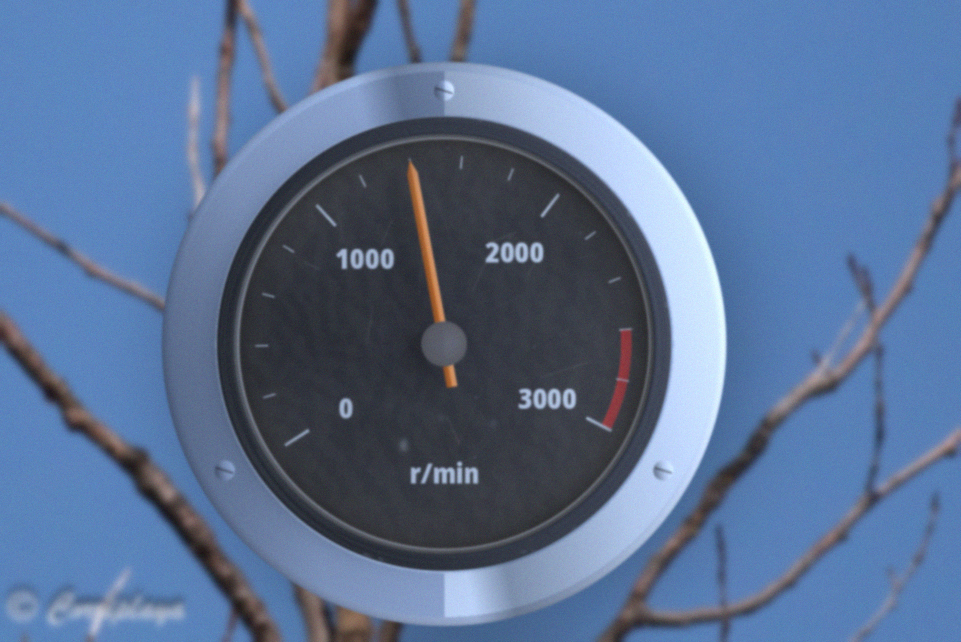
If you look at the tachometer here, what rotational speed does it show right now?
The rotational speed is 1400 rpm
